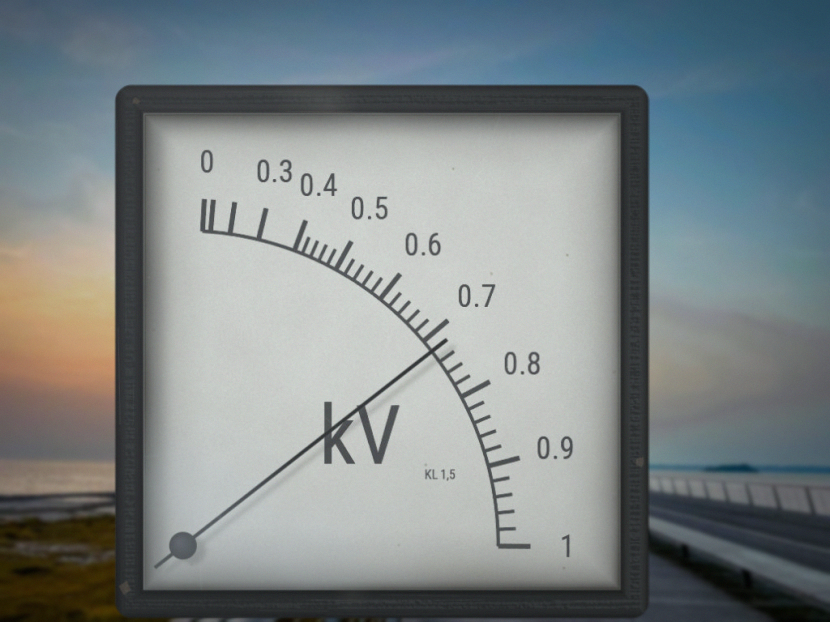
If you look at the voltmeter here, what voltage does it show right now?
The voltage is 0.72 kV
